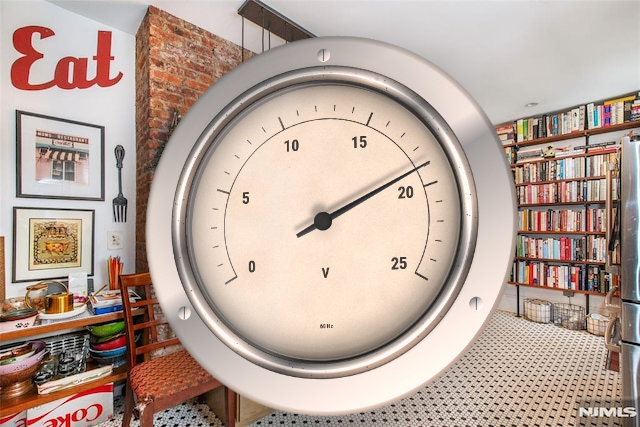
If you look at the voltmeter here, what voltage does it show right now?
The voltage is 19 V
